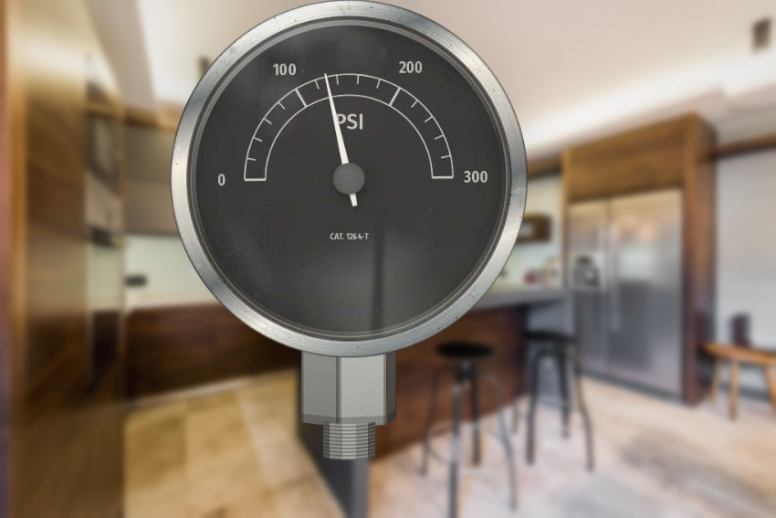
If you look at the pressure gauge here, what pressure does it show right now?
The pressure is 130 psi
